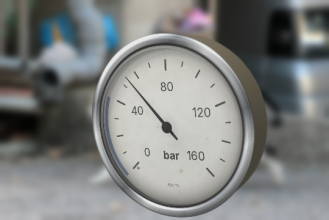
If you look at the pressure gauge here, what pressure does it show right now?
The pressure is 55 bar
